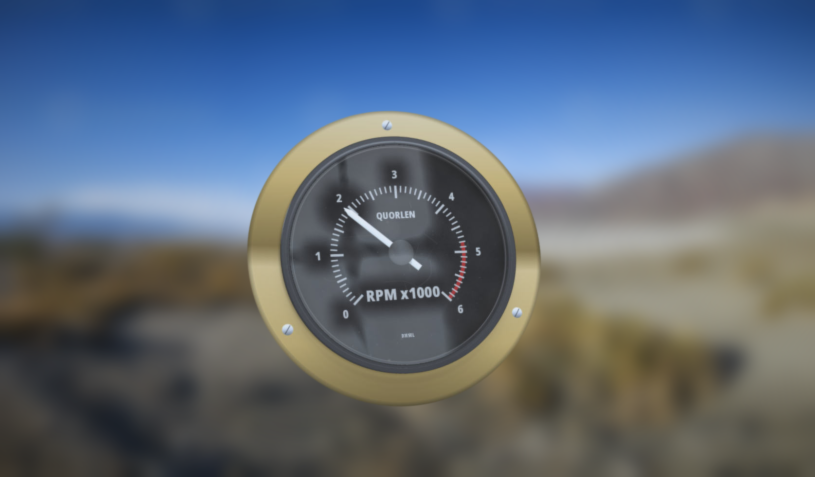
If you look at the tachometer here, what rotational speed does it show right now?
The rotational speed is 1900 rpm
